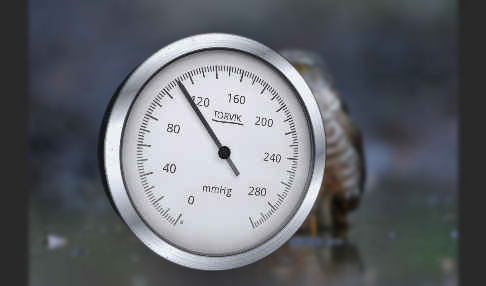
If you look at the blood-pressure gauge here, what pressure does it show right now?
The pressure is 110 mmHg
